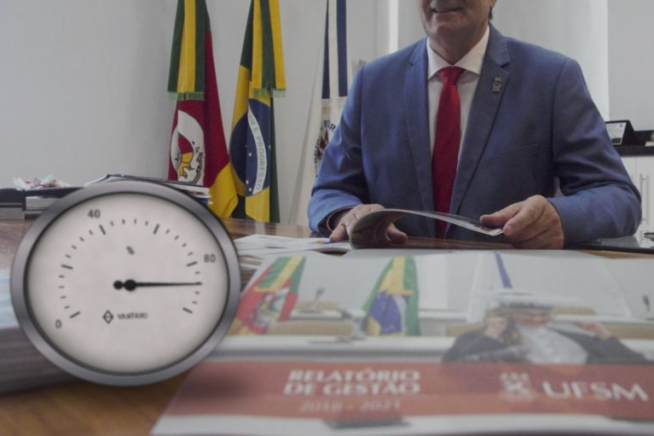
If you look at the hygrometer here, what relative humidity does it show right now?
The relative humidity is 88 %
